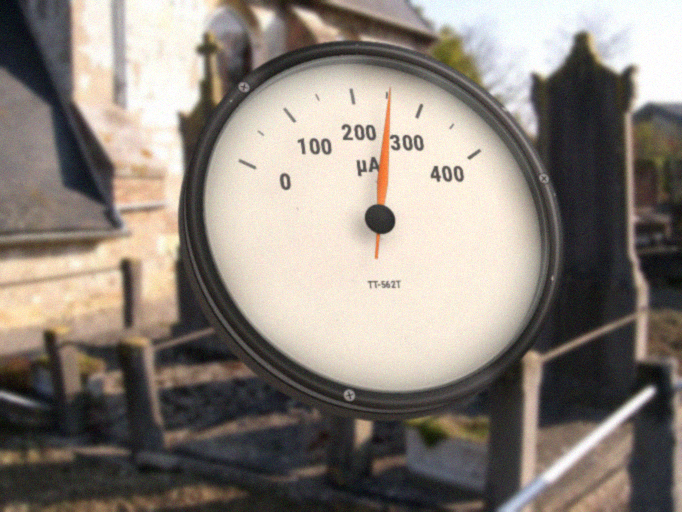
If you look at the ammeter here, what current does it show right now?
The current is 250 µA
